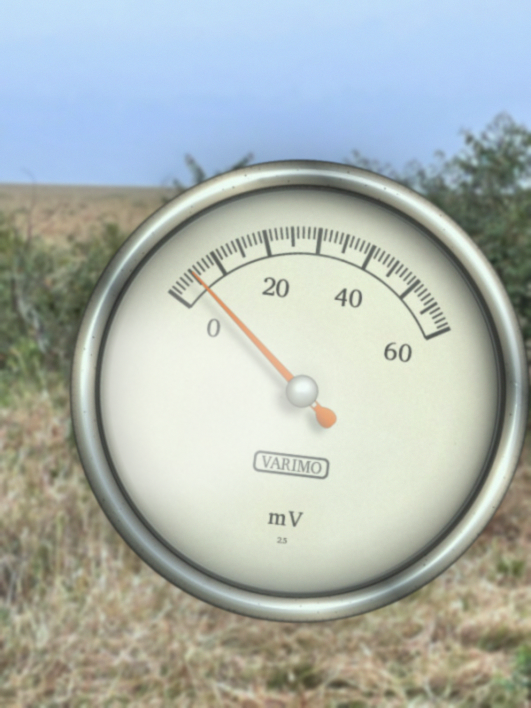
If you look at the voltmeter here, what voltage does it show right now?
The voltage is 5 mV
